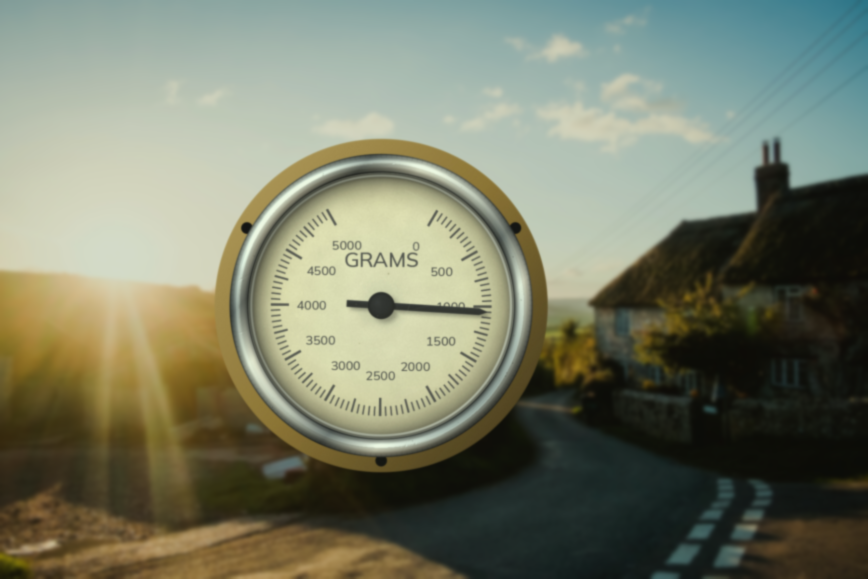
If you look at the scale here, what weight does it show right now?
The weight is 1050 g
